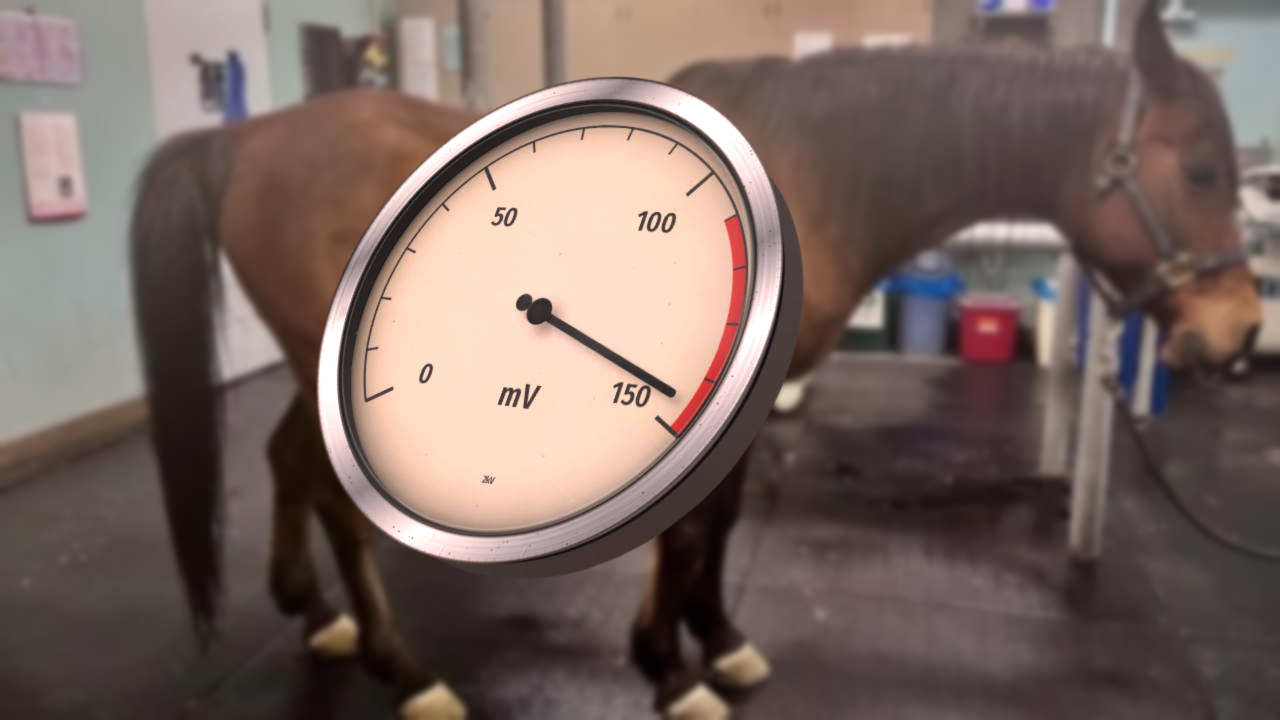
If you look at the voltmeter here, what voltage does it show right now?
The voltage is 145 mV
